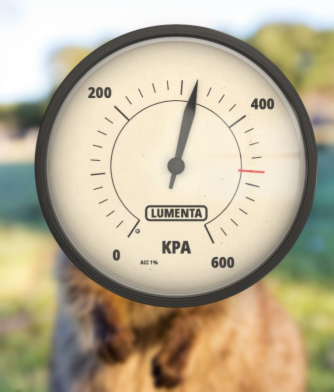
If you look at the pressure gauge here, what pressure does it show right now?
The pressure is 320 kPa
